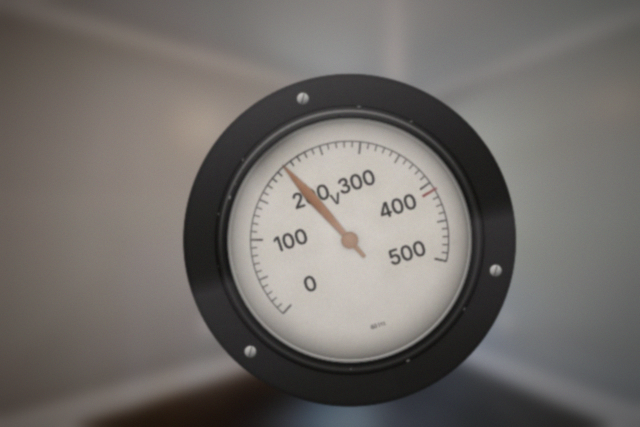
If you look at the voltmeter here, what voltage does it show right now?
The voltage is 200 V
